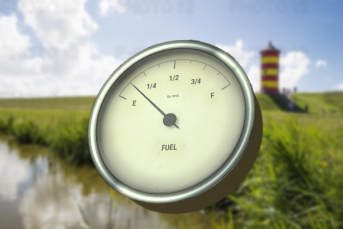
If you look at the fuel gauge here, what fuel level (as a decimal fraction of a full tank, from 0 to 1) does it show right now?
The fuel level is 0.125
